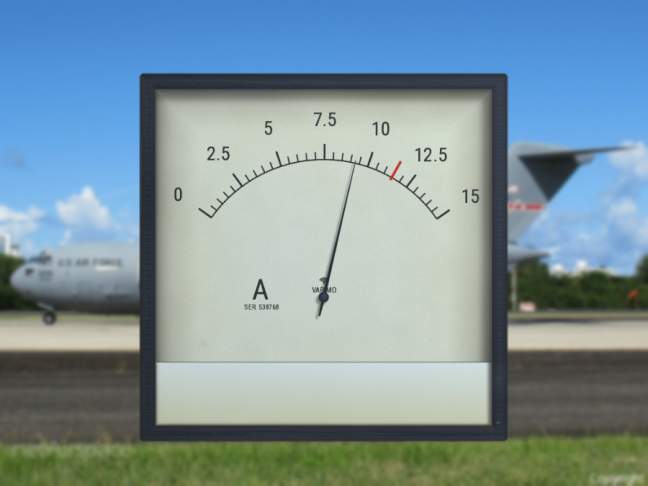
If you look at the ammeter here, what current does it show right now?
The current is 9.25 A
